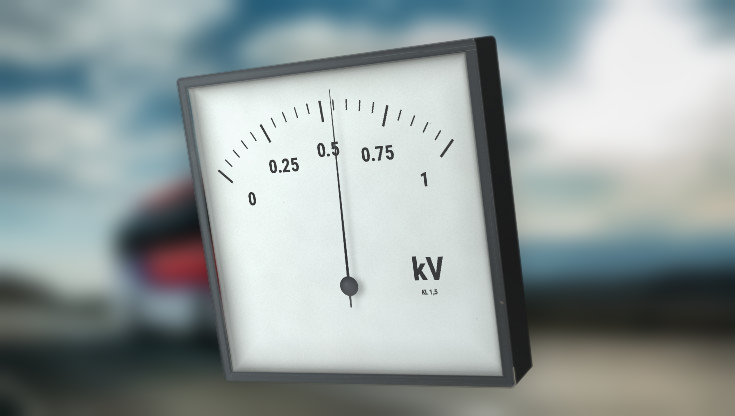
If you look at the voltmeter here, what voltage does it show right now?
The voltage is 0.55 kV
